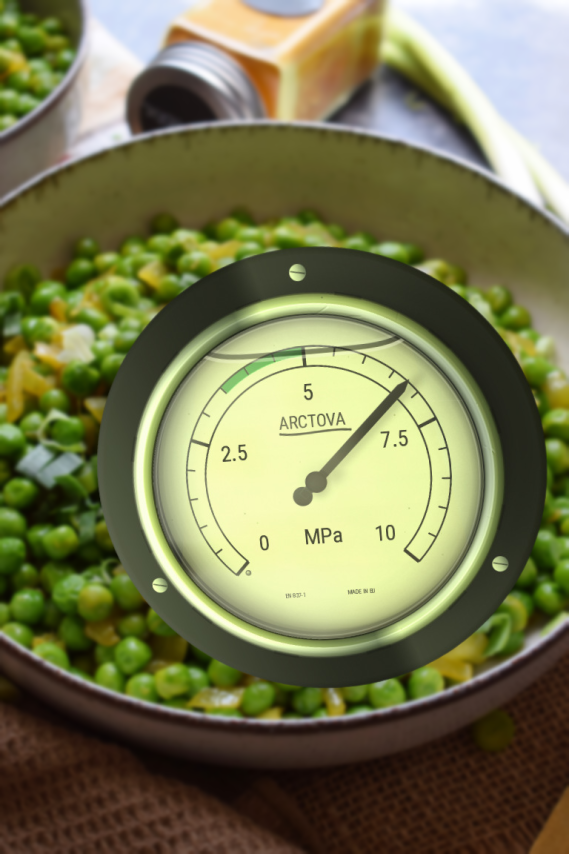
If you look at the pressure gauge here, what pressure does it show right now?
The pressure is 6.75 MPa
